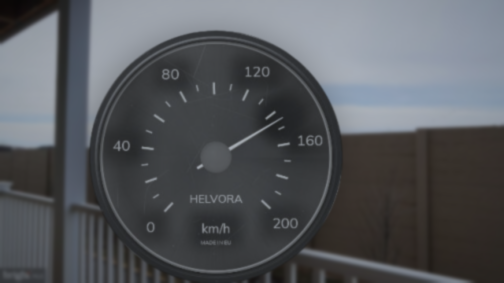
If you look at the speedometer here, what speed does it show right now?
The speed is 145 km/h
